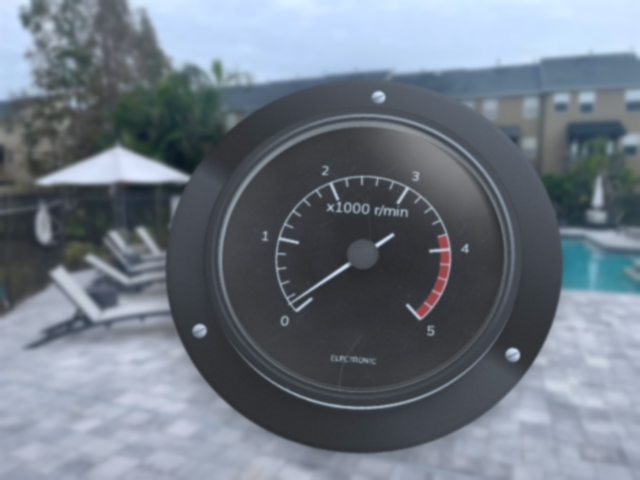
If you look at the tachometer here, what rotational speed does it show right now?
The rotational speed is 100 rpm
